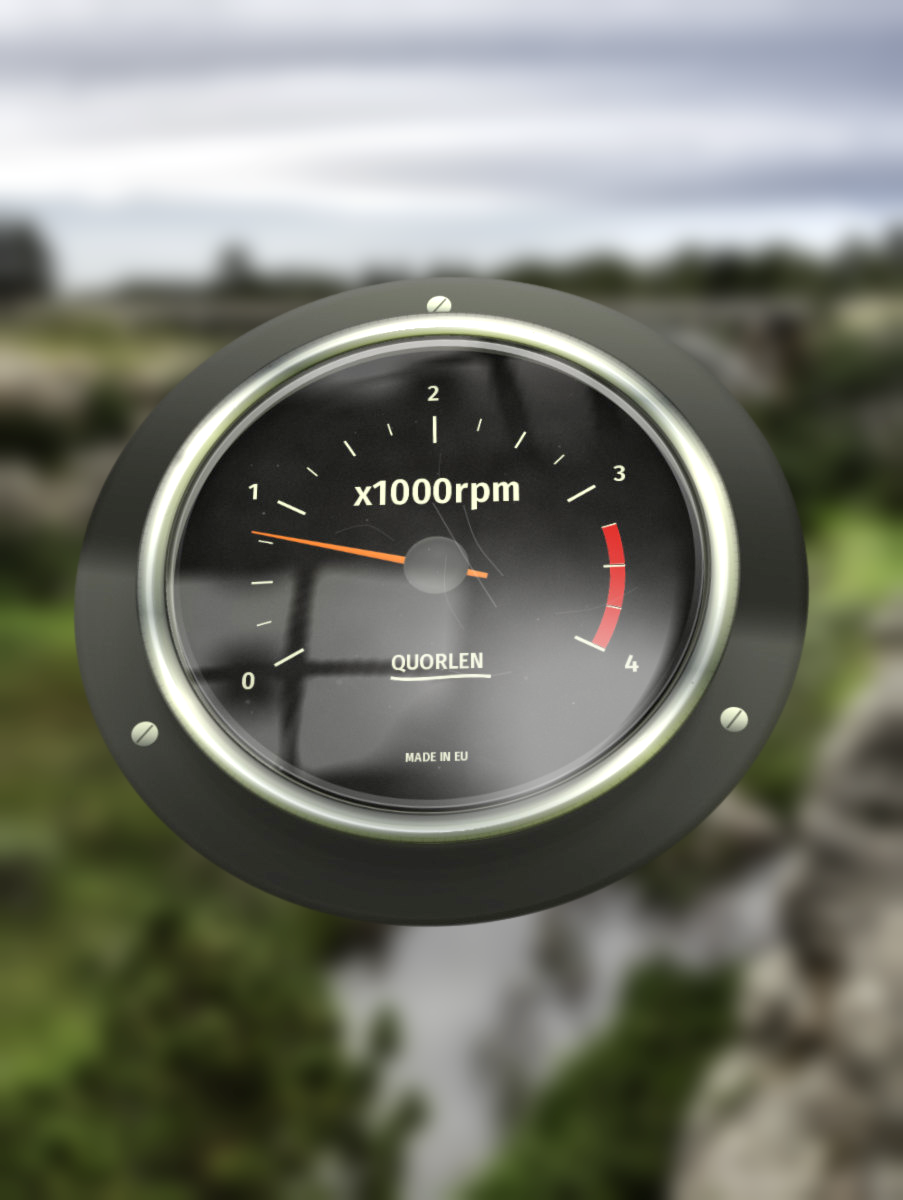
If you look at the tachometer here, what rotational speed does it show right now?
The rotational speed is 750 rpm
